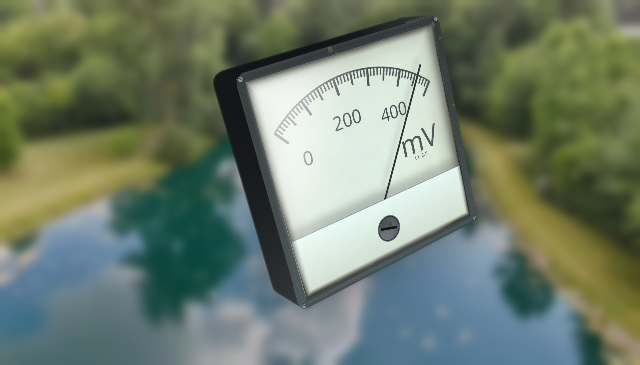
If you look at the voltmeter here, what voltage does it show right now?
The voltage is 450 mV
